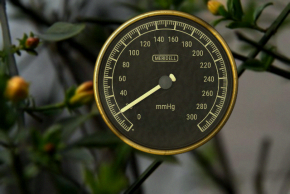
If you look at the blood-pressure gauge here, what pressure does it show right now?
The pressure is 20 mmHg
